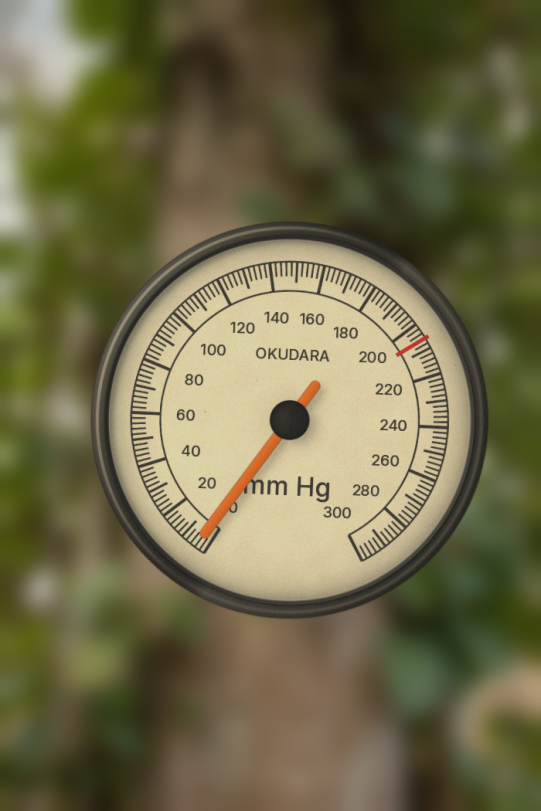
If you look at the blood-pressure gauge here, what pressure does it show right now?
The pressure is 4 mmHg
